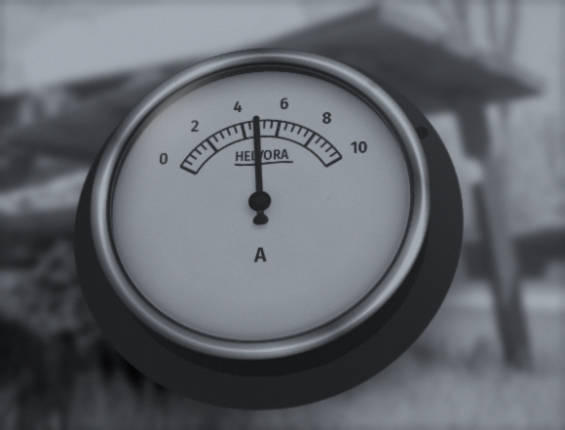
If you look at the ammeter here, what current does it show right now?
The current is 4.8 A
